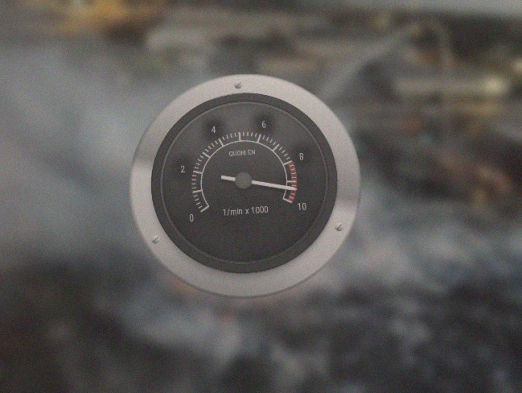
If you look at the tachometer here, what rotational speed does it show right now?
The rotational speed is 9400 rpm
